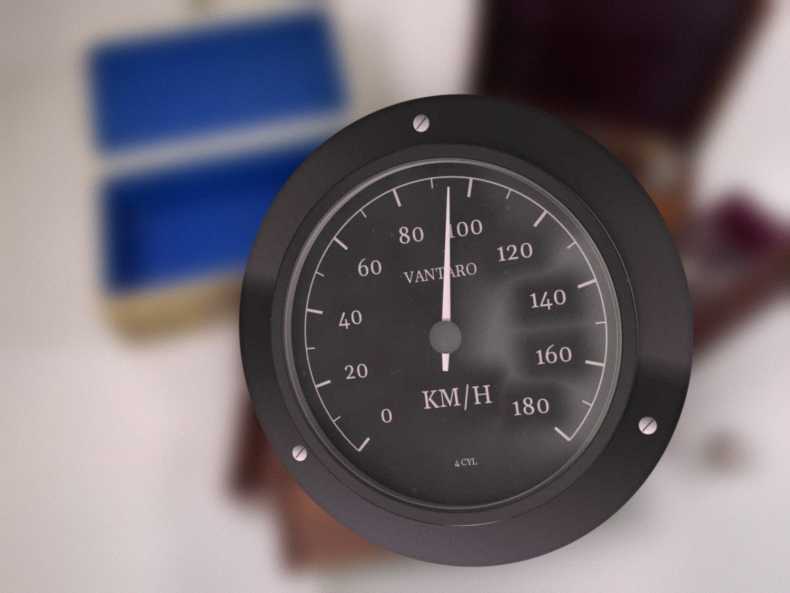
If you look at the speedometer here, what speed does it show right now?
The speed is 95 km/h
